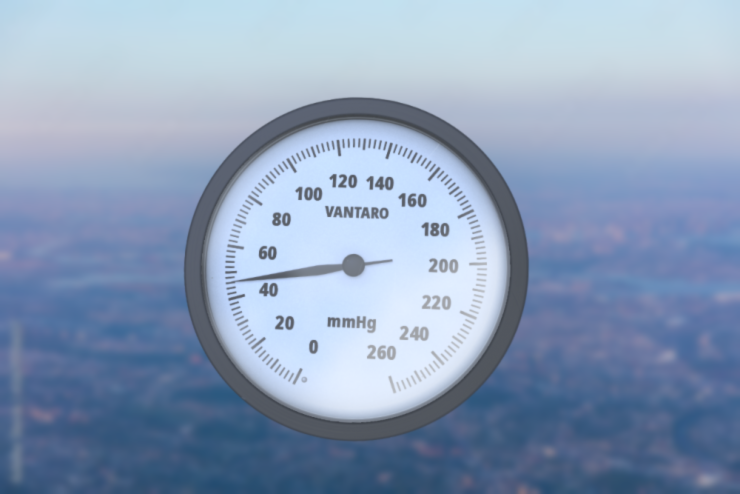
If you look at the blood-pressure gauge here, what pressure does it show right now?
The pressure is 46 mmHg
